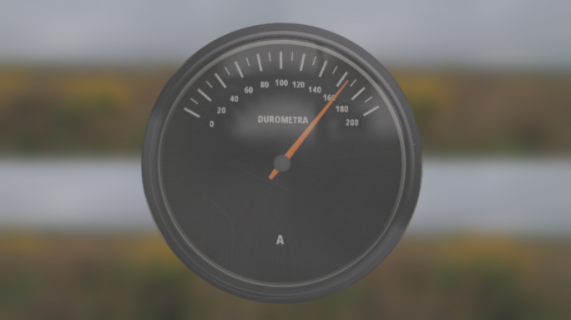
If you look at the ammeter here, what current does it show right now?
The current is 165 A
